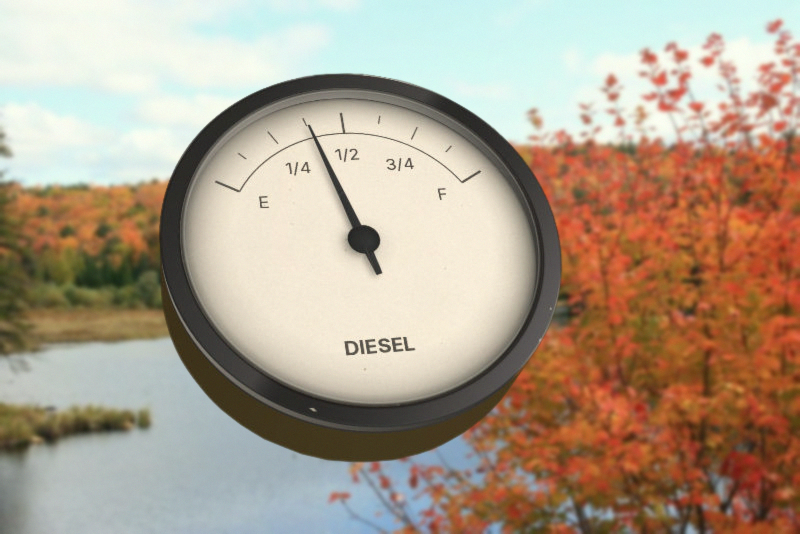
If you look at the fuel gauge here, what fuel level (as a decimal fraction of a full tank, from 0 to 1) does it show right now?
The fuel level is 0.375
